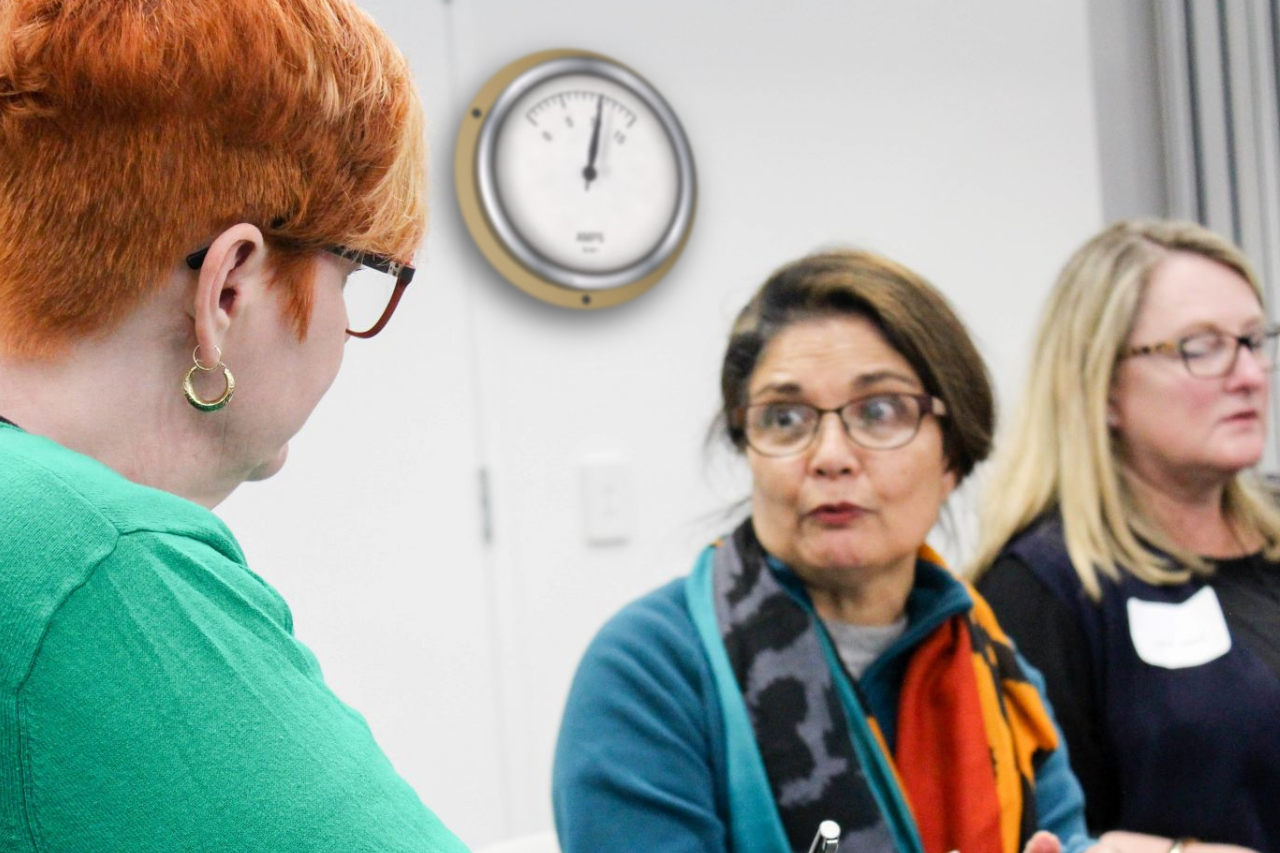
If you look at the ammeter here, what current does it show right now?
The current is 10 A
